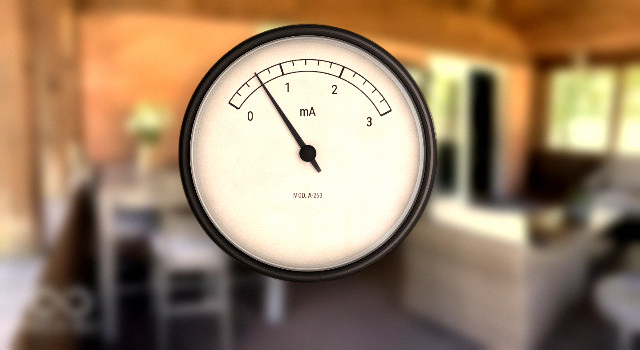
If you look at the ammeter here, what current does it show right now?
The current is 0.6 mA
